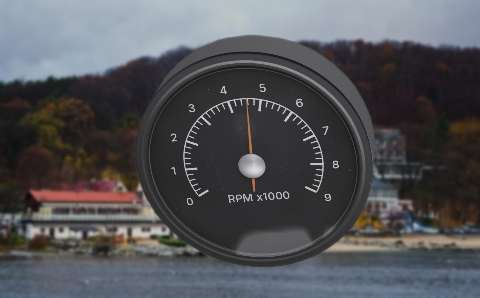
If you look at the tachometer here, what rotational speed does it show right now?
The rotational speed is 4600 rpm
